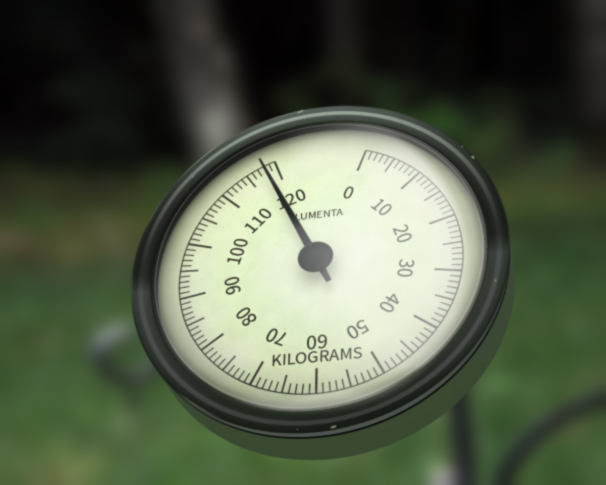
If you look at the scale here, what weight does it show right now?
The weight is 118 kg
